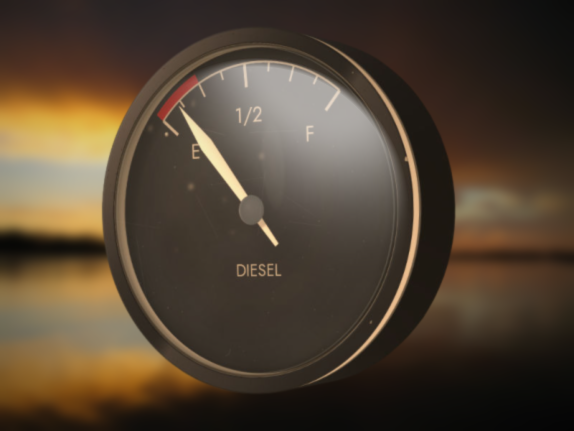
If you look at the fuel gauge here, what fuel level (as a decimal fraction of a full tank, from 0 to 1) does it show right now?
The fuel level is 0.125
